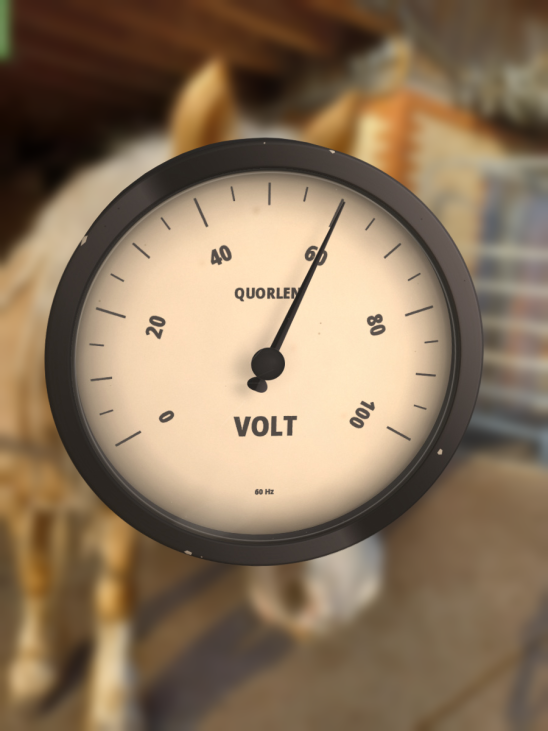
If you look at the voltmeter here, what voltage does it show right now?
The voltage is 60 V
